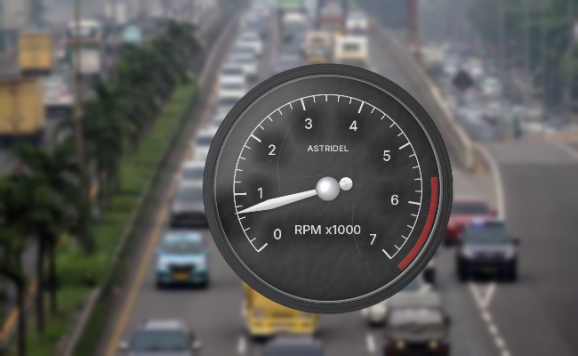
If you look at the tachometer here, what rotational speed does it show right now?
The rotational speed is 700 rpm
